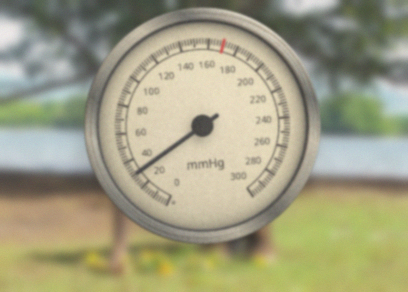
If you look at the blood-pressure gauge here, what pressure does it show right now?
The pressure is 30 mmHg
